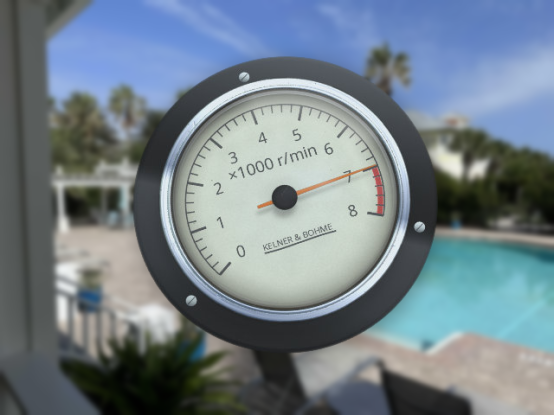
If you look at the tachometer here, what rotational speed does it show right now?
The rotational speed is 7000 rpm
